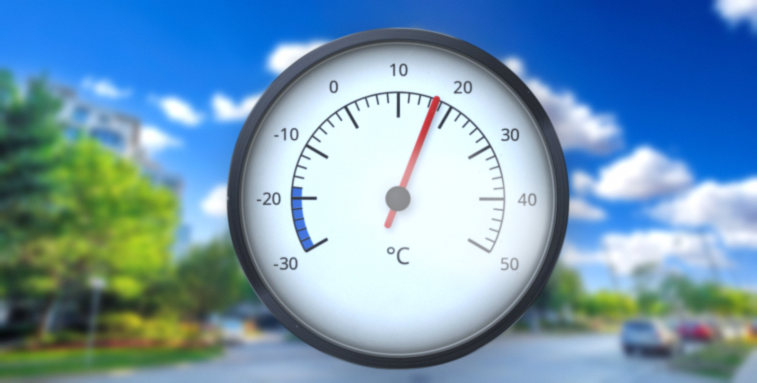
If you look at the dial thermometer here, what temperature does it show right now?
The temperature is 17 °C
